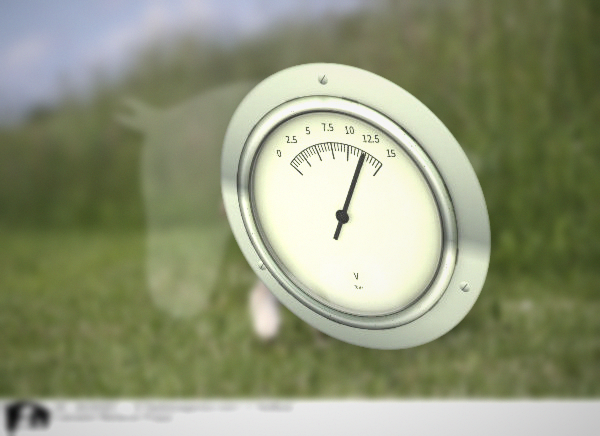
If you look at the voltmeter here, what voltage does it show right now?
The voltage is 12.5 V
